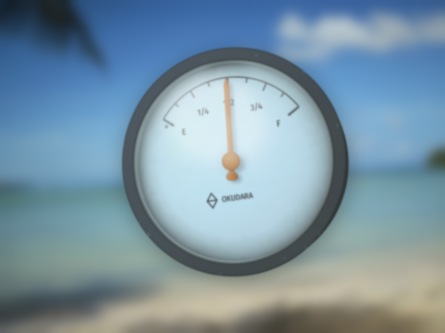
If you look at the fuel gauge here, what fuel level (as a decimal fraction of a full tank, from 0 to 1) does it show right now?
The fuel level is 0.5
